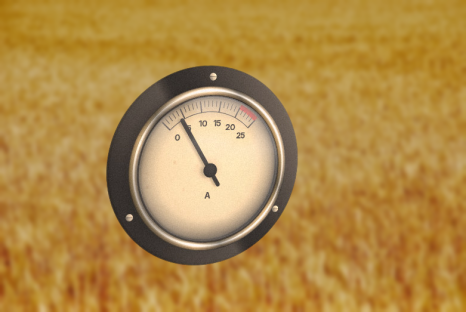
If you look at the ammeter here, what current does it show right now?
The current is 4 A
